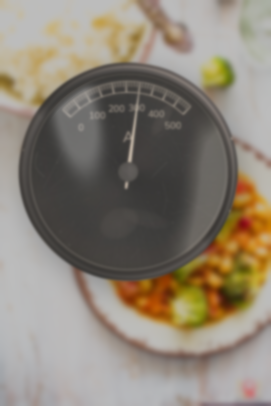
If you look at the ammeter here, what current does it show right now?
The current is 300 A
